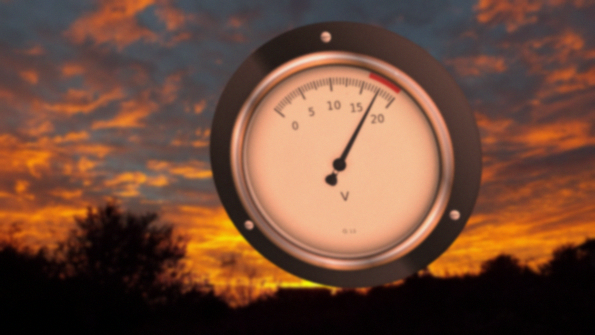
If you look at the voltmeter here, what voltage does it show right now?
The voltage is 17.5 V
